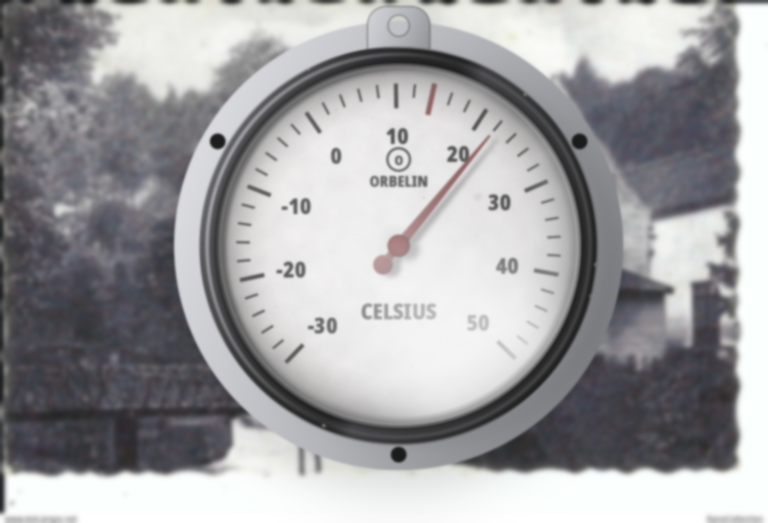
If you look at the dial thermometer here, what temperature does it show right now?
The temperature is 22 °C
